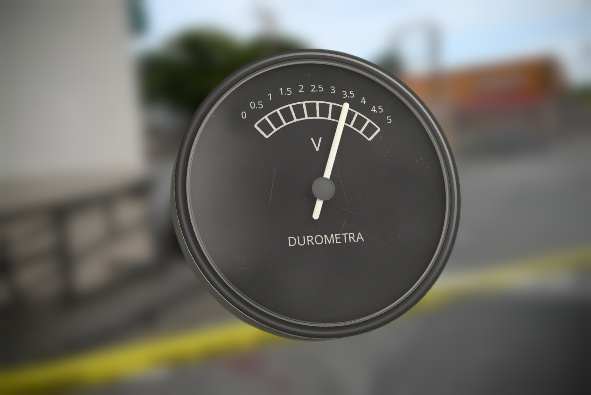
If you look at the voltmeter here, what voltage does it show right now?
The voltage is 3.5 V
